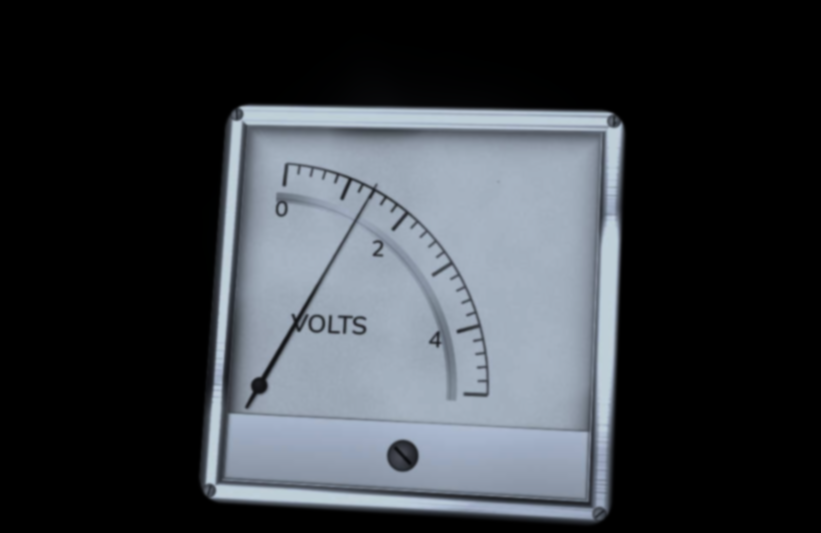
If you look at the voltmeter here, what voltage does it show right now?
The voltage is 1.4 V
